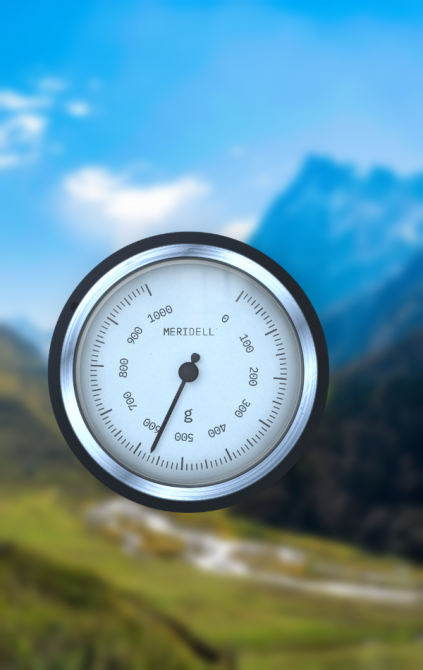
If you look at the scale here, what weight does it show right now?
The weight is 570 g
